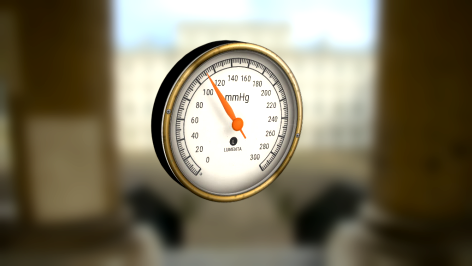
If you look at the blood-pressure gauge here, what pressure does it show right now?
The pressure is 110 mmHg
